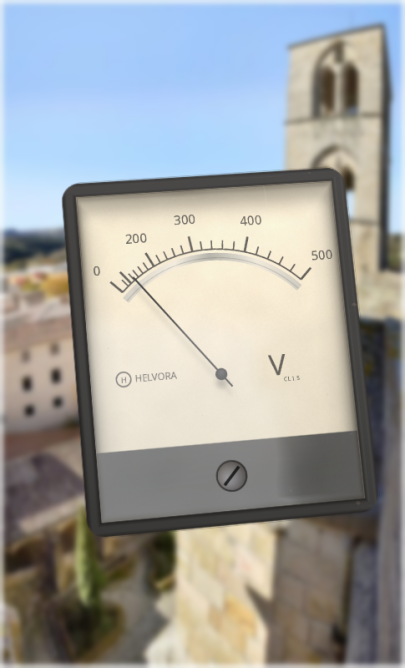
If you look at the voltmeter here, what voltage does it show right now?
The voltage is 120 V
